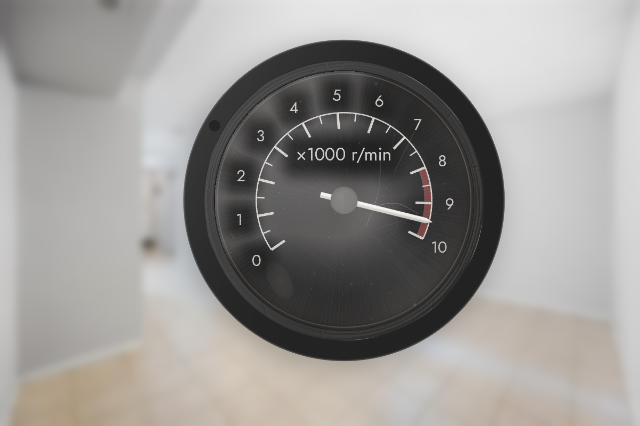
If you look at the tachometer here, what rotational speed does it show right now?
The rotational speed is 9500 rpm
